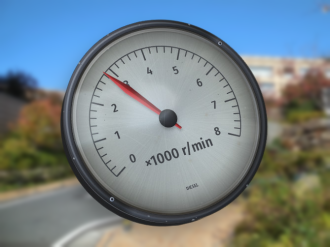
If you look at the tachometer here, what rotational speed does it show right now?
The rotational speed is 2800 rpm
